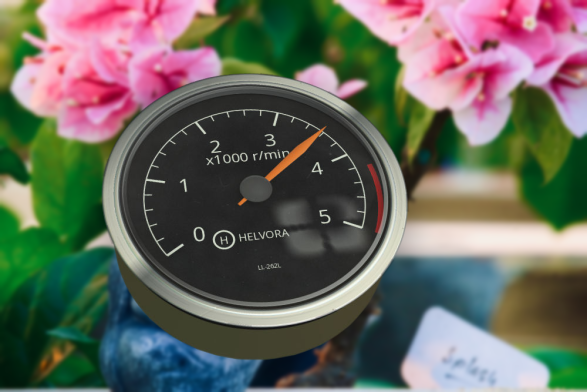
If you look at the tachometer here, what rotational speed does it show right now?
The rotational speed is 3600 rpm
